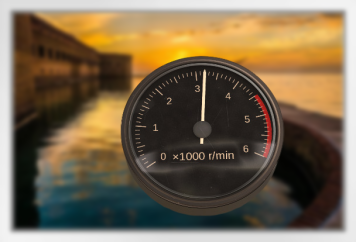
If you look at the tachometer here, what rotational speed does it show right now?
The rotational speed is 3200 rpm
